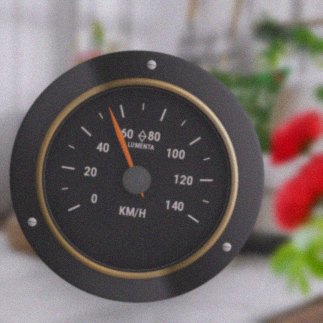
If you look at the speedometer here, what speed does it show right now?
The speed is 55 km/h
